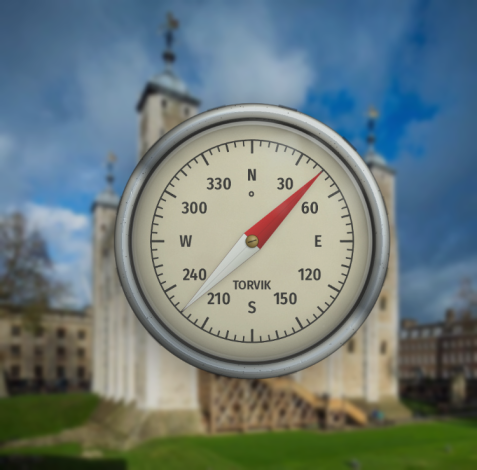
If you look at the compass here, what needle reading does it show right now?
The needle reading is 45 °
